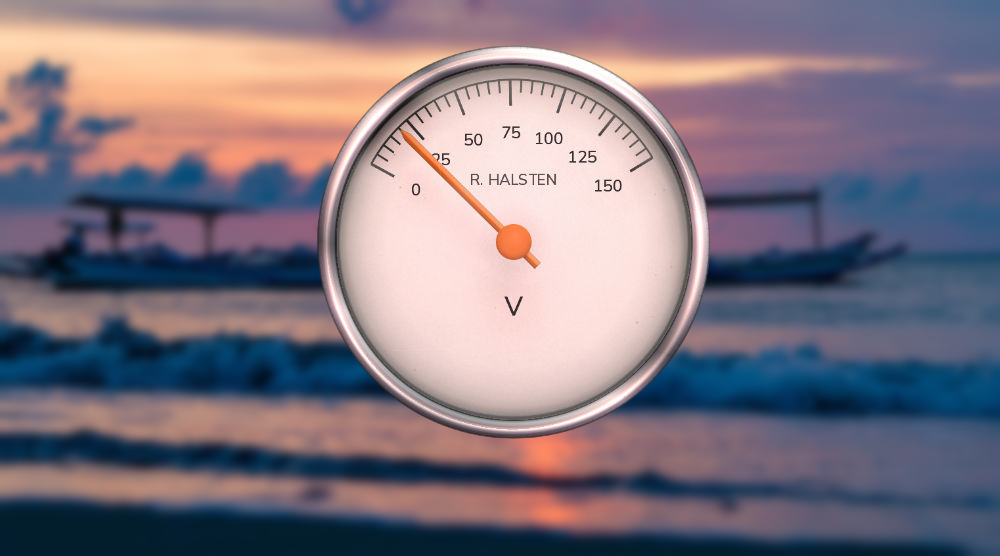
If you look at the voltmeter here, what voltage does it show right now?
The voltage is 20 V
